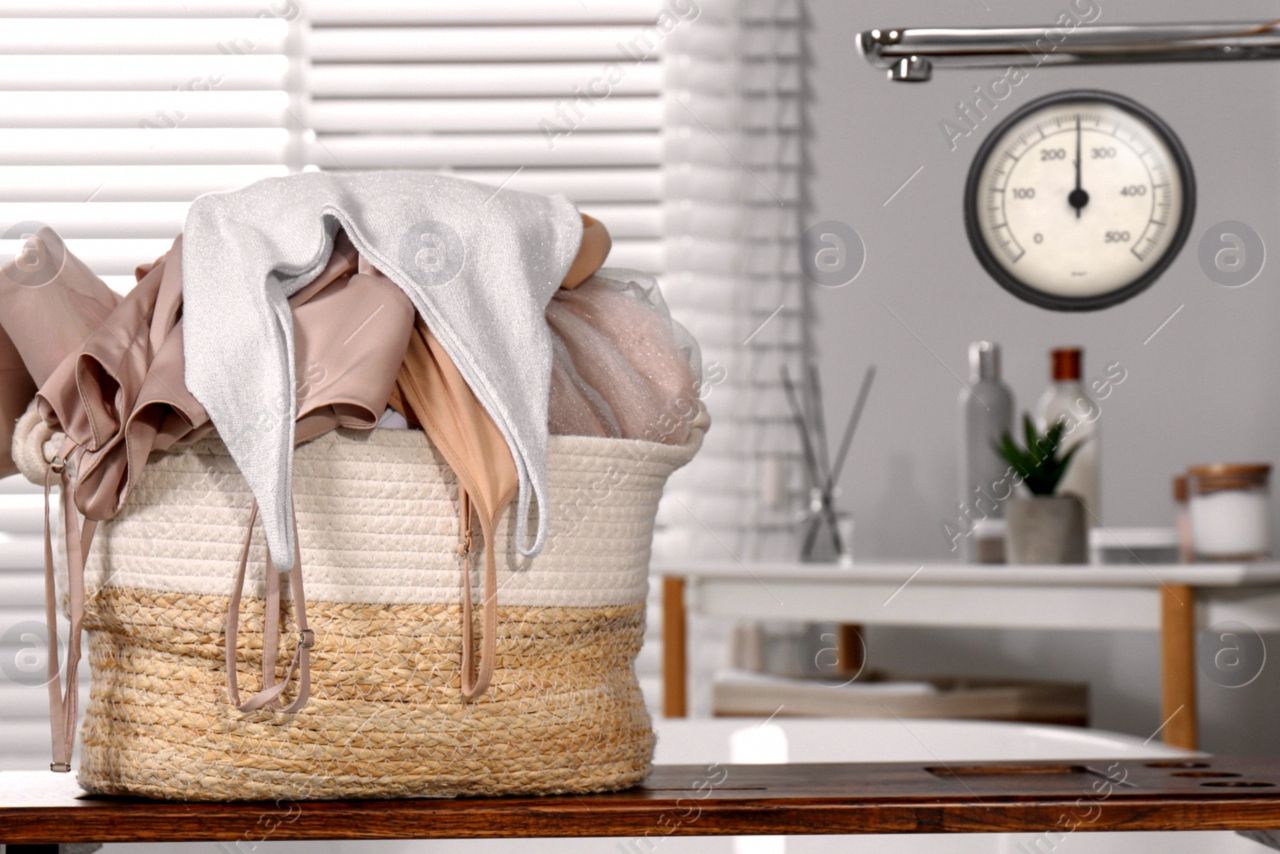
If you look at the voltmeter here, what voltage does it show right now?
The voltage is 250 V
